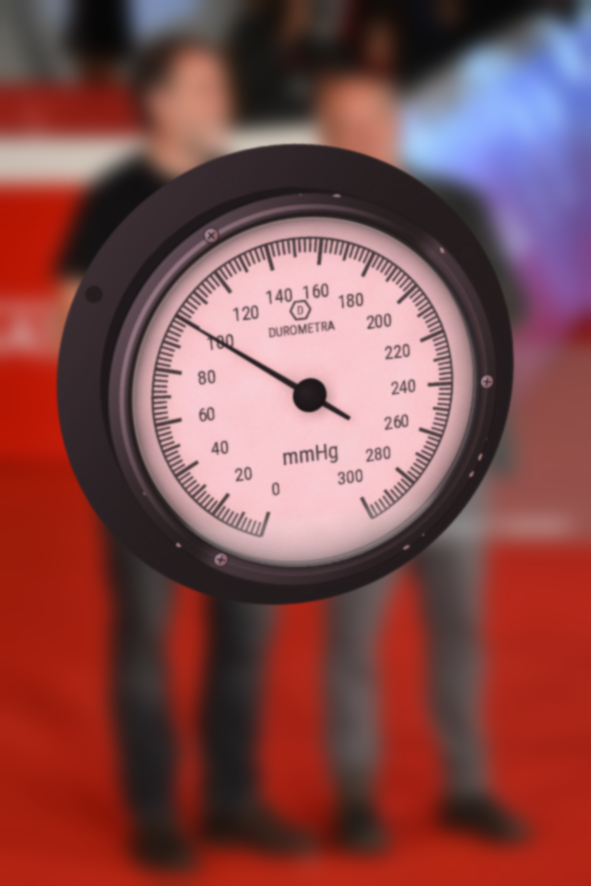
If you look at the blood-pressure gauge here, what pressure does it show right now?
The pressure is 100 mmHg
